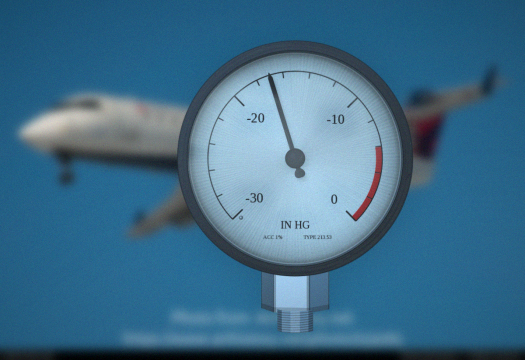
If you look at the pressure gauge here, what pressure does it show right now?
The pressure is -17 inHg
